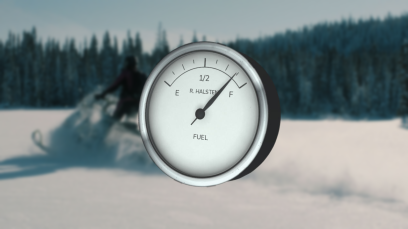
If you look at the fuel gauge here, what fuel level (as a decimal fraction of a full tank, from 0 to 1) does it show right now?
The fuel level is 0.875
